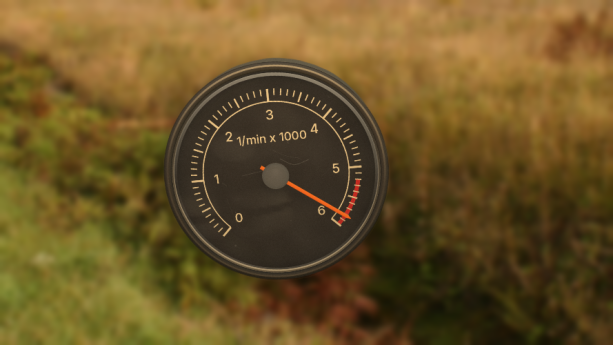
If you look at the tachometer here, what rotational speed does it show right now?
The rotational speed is 5800 rpm
